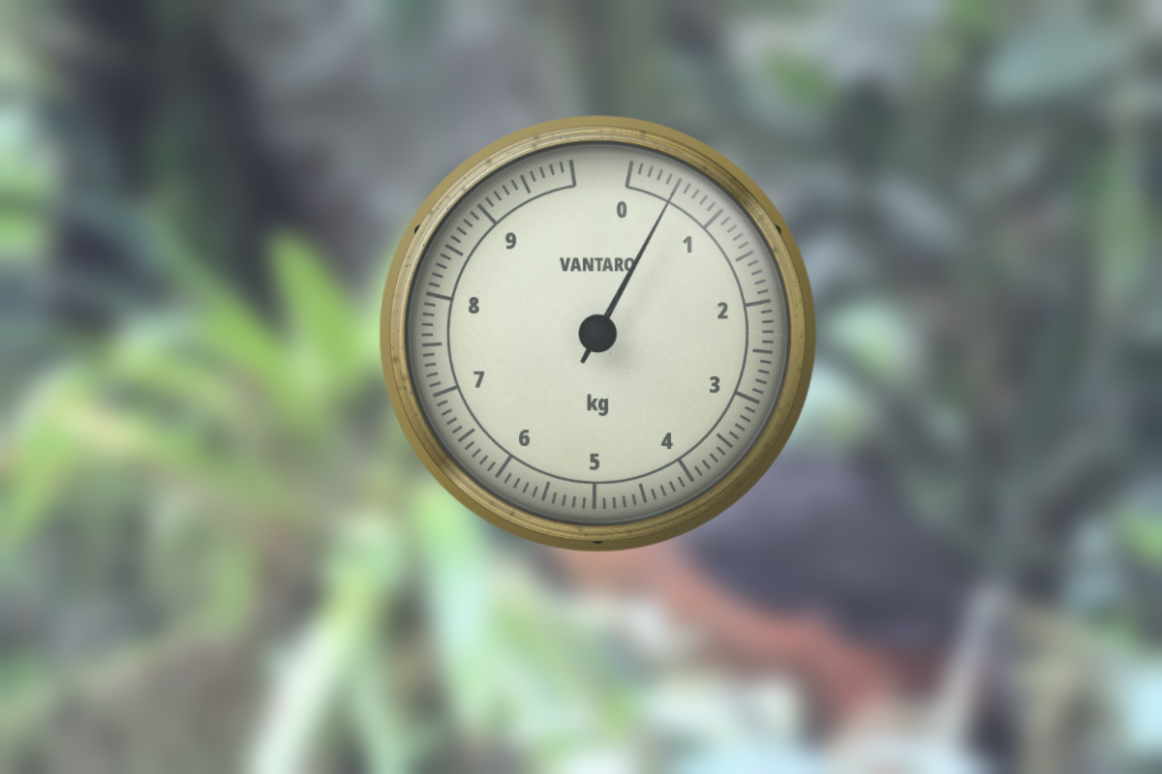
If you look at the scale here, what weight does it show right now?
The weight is 0.5 kg
